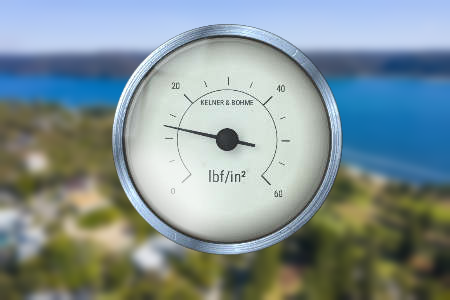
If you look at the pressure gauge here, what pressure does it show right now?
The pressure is 12.5 psi
